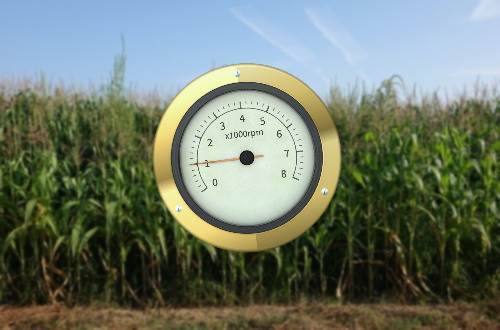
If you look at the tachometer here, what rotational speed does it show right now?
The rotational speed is 1000 rpm
